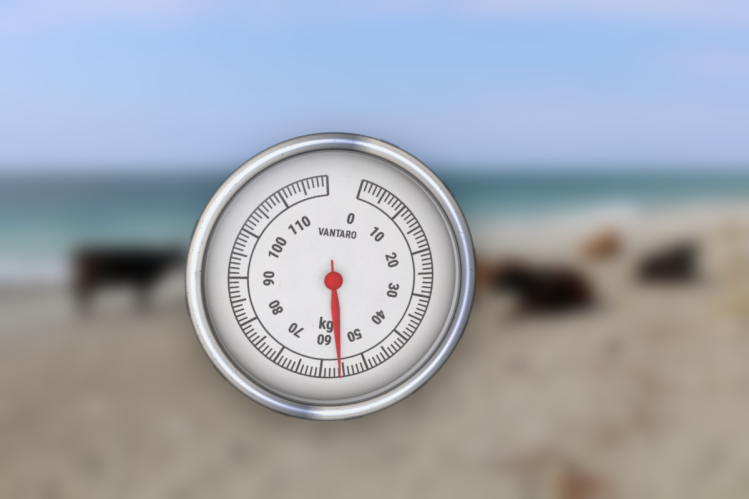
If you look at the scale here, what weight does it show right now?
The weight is 56 kg
